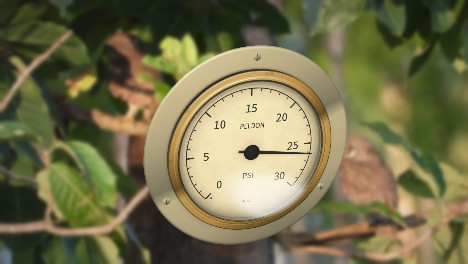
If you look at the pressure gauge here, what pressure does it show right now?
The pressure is 26 psi
